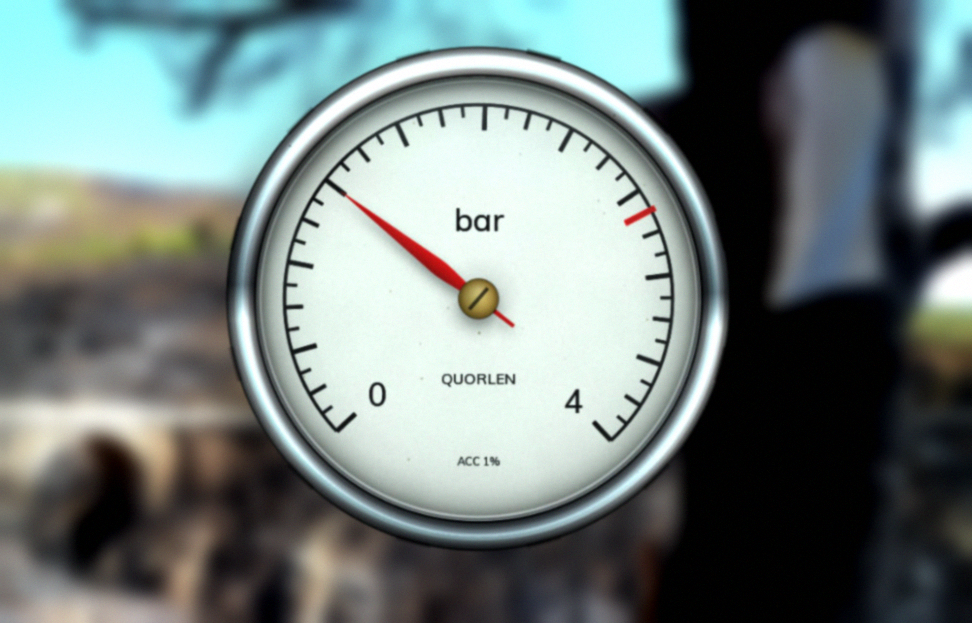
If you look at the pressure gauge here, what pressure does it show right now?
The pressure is 1.2 bar
